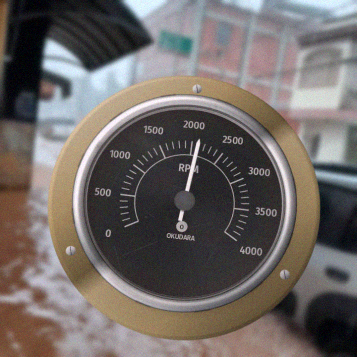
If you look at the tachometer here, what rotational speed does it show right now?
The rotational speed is 2100 rpm
